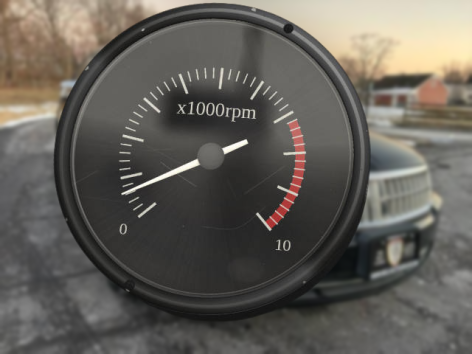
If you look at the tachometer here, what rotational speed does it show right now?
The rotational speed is 600 rpm
